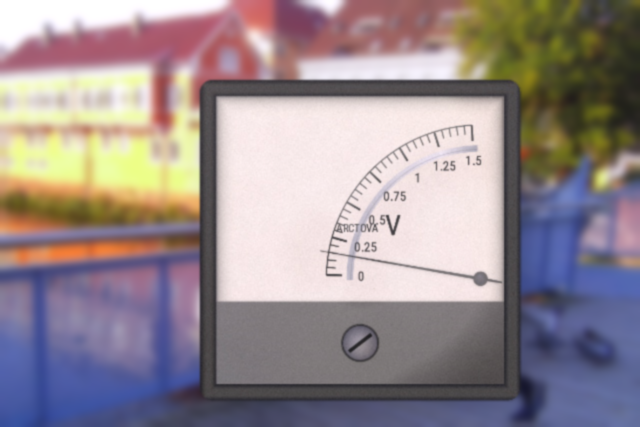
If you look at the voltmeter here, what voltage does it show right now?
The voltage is 0.15 V
